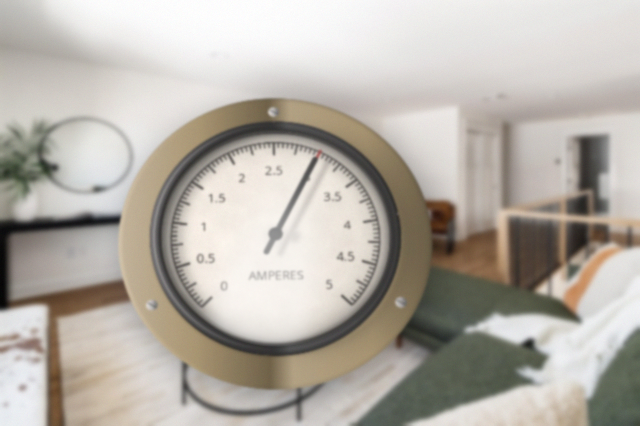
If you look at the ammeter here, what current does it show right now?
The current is 3 A
